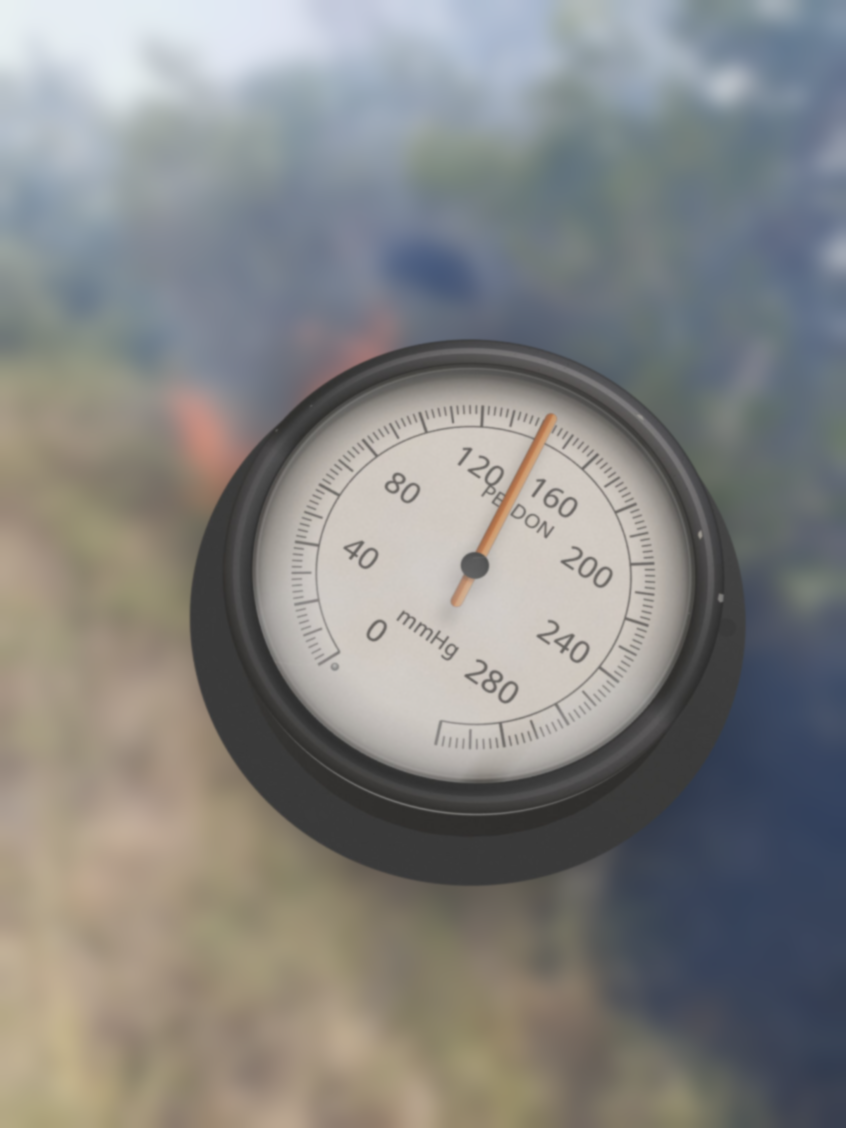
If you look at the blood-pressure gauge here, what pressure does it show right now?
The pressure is 142 mmHg
